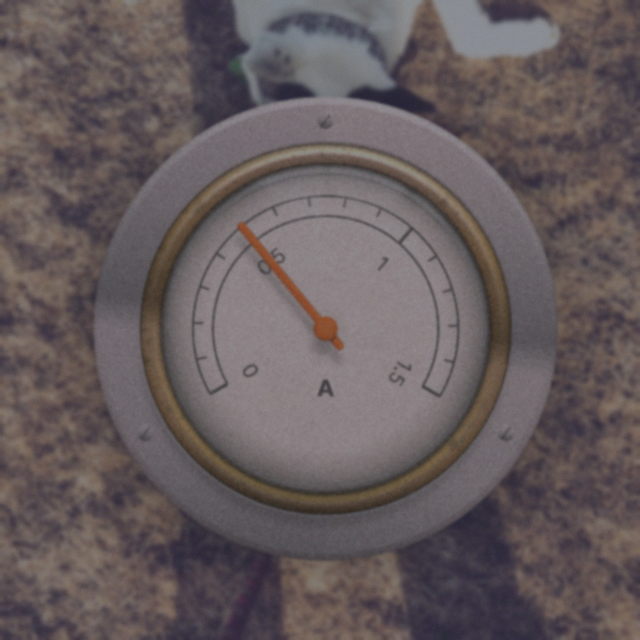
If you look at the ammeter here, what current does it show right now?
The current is 0.5 A
